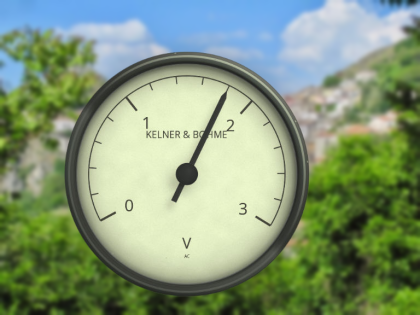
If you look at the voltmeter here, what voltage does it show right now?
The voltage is 1.8 V
